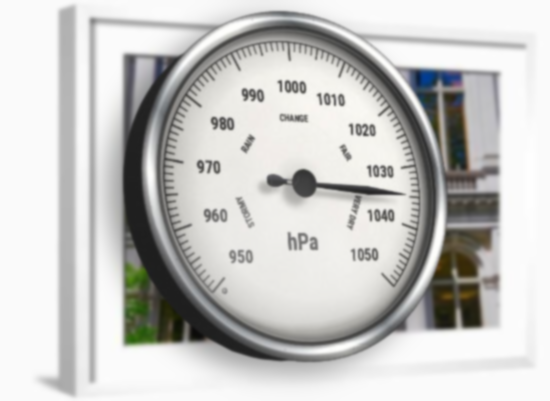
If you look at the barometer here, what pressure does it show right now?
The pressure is 1035 hPa
